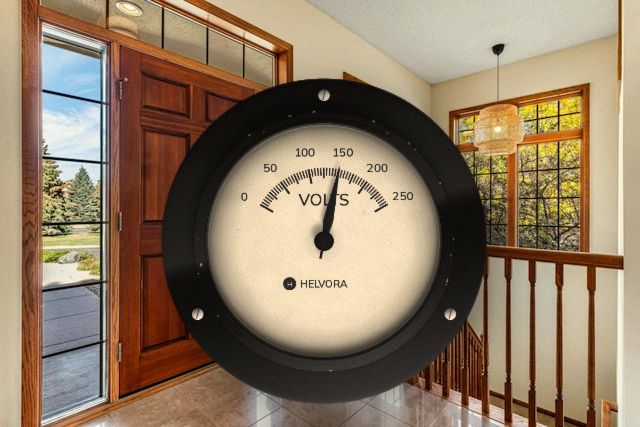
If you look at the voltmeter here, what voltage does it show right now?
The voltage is 150 V
